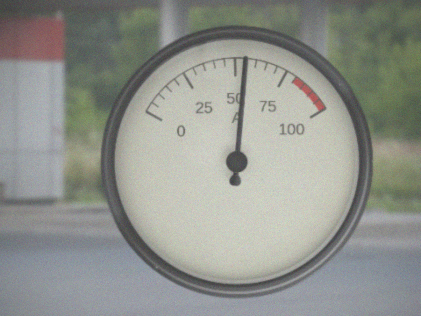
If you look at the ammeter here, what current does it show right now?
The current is 55 A
